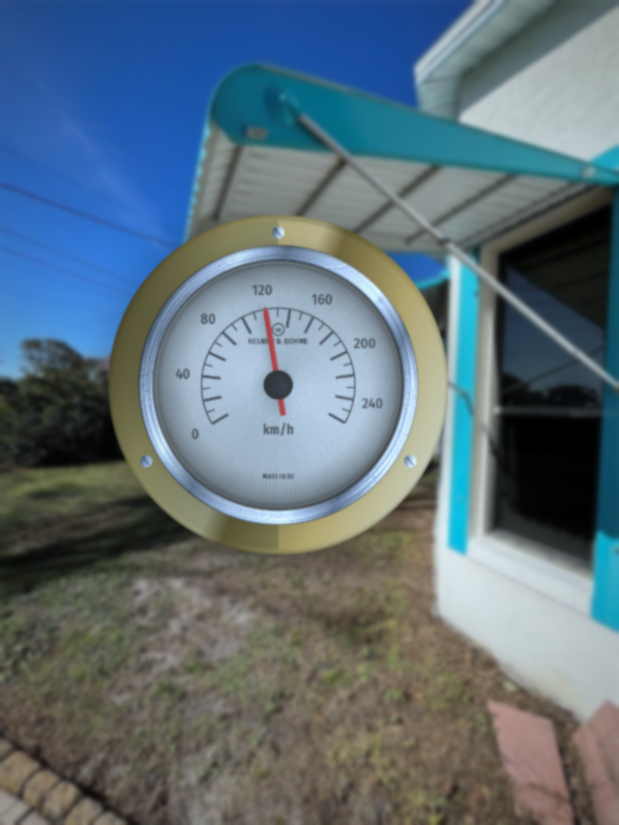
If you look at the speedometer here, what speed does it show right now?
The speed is 120 km/h
